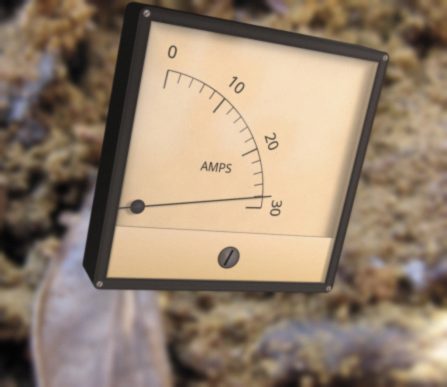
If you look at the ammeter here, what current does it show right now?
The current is 28 A
